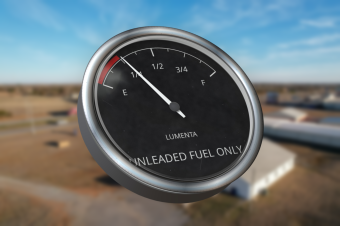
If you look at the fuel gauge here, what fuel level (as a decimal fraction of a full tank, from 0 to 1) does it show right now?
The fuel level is 0.25
